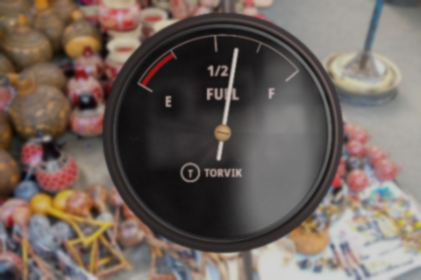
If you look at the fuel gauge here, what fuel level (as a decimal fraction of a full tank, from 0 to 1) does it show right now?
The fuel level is 0.625
